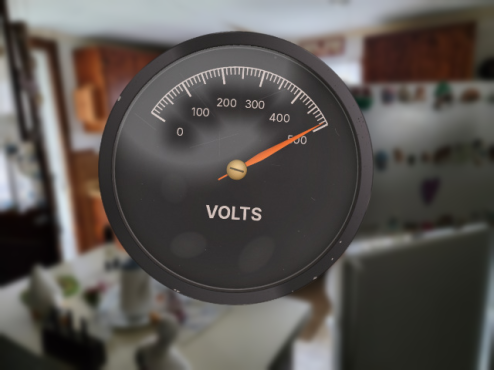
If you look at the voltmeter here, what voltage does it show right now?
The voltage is 490 V
